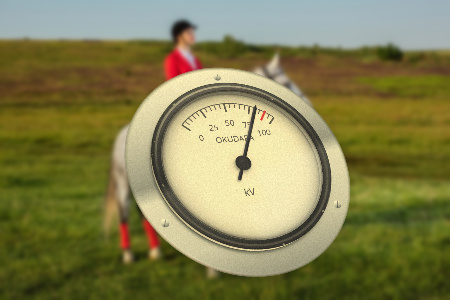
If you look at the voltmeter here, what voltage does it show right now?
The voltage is 80 kV
